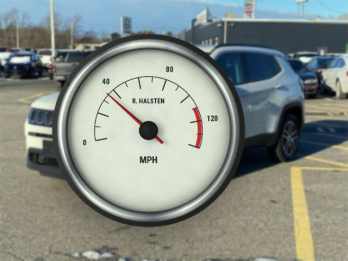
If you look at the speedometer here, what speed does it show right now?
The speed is 35 mph
